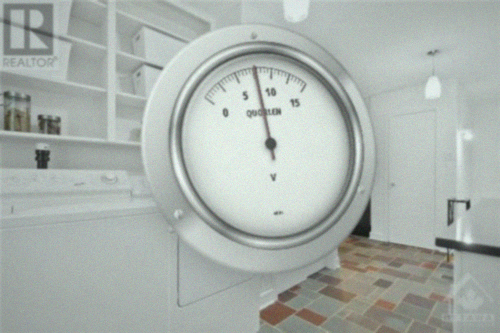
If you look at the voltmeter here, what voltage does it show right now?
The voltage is 7.5 V
